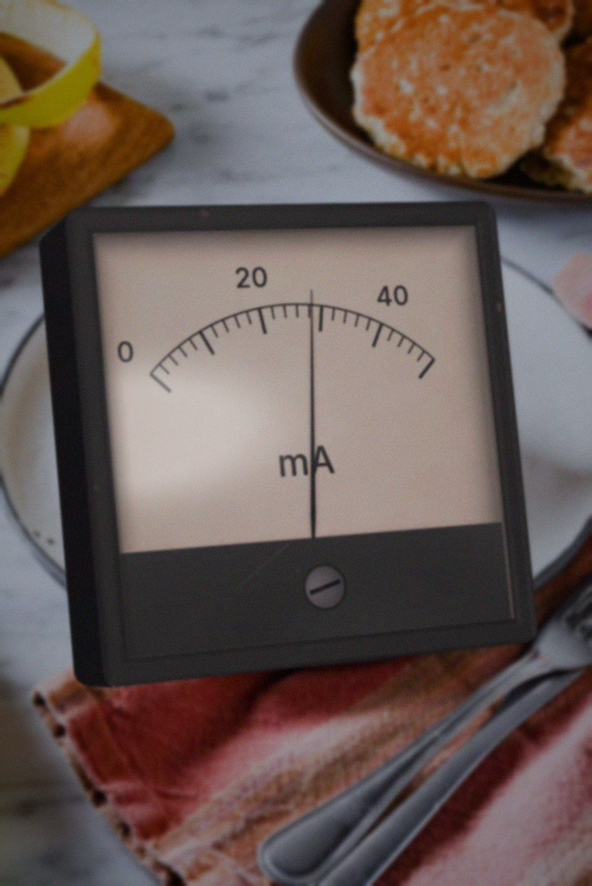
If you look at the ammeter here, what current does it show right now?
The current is 28 mA
